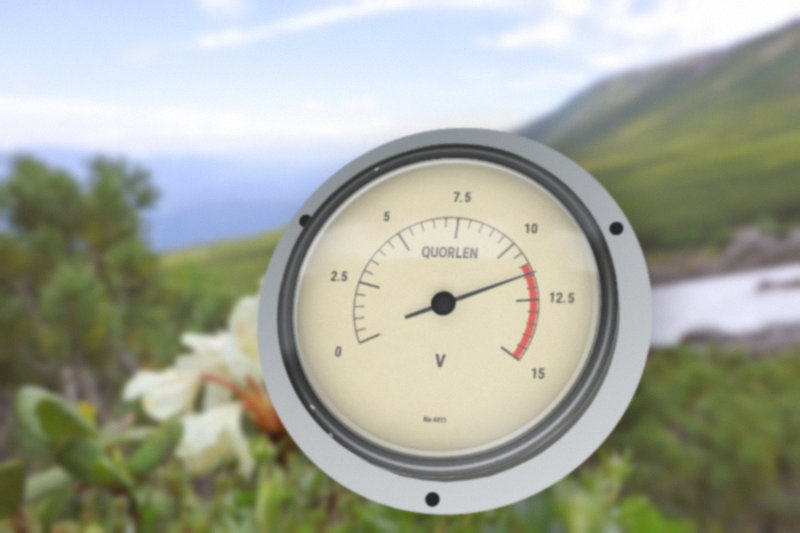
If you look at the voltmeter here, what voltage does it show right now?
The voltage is 11.5 V
